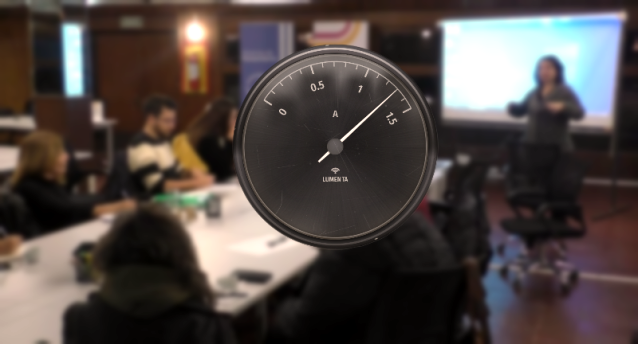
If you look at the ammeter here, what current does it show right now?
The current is 1.3 A
